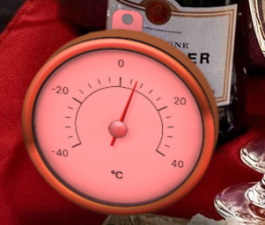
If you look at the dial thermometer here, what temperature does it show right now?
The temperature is 6 °C
